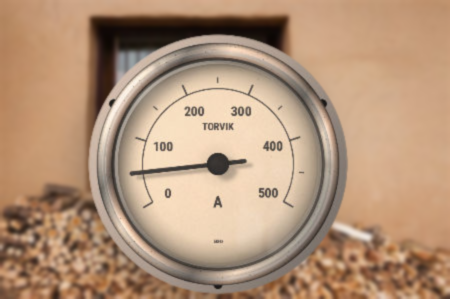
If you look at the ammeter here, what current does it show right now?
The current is 50 A
